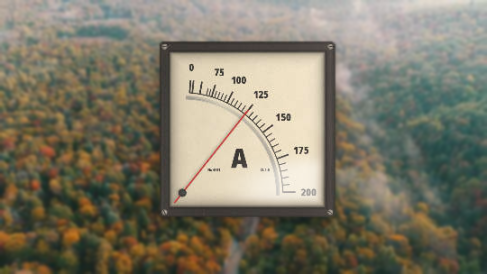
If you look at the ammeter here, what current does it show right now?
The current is 125 A
